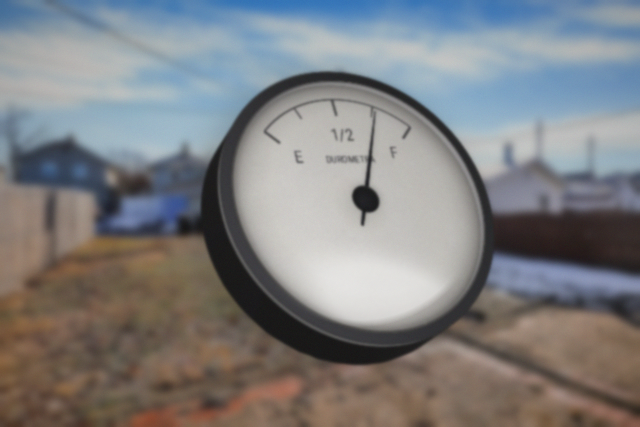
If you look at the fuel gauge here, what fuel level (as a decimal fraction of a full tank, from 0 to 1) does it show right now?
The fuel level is 0.75
